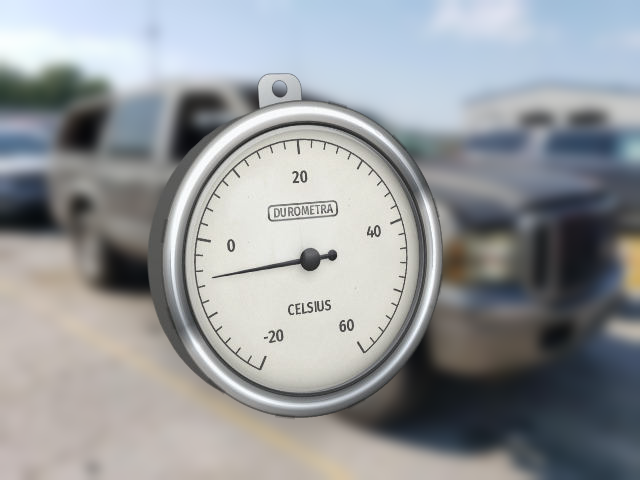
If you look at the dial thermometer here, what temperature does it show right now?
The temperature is -5 °C
